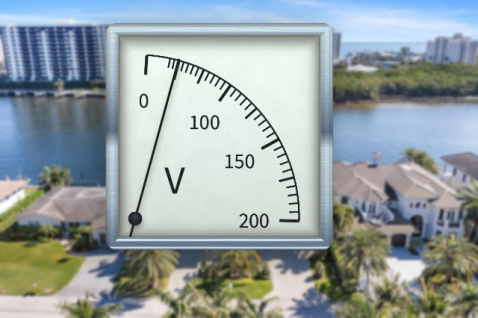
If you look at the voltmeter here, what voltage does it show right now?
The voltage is 50 V
